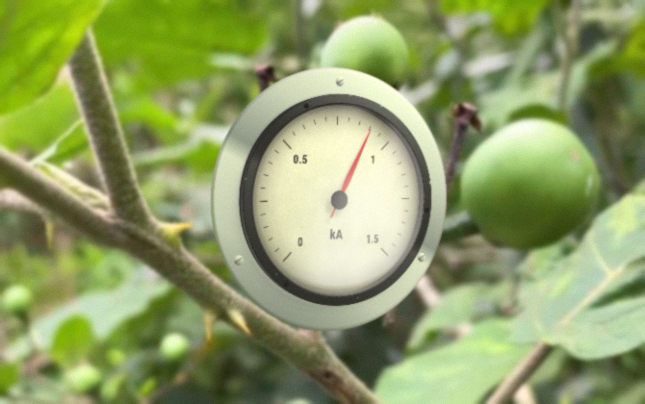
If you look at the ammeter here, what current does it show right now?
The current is 0.9 kA
